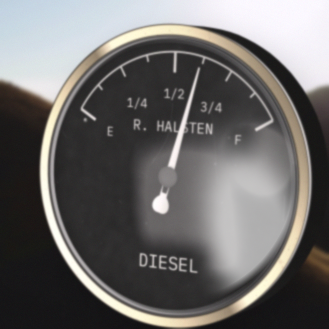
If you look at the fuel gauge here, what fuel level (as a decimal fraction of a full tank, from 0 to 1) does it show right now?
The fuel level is 0.625
